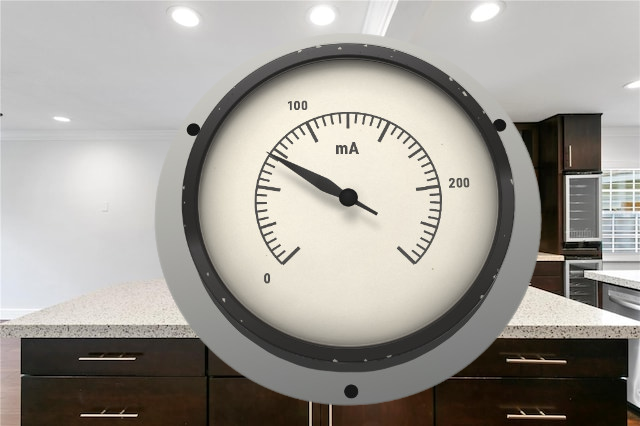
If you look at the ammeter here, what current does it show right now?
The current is 70 mA
